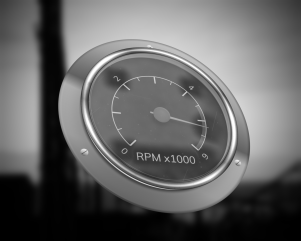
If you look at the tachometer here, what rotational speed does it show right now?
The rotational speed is 5250 rpm
